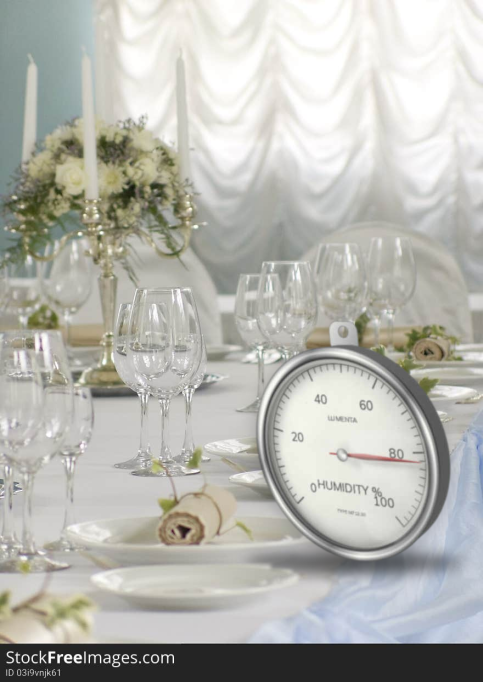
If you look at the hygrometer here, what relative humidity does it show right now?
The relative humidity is 82 %
